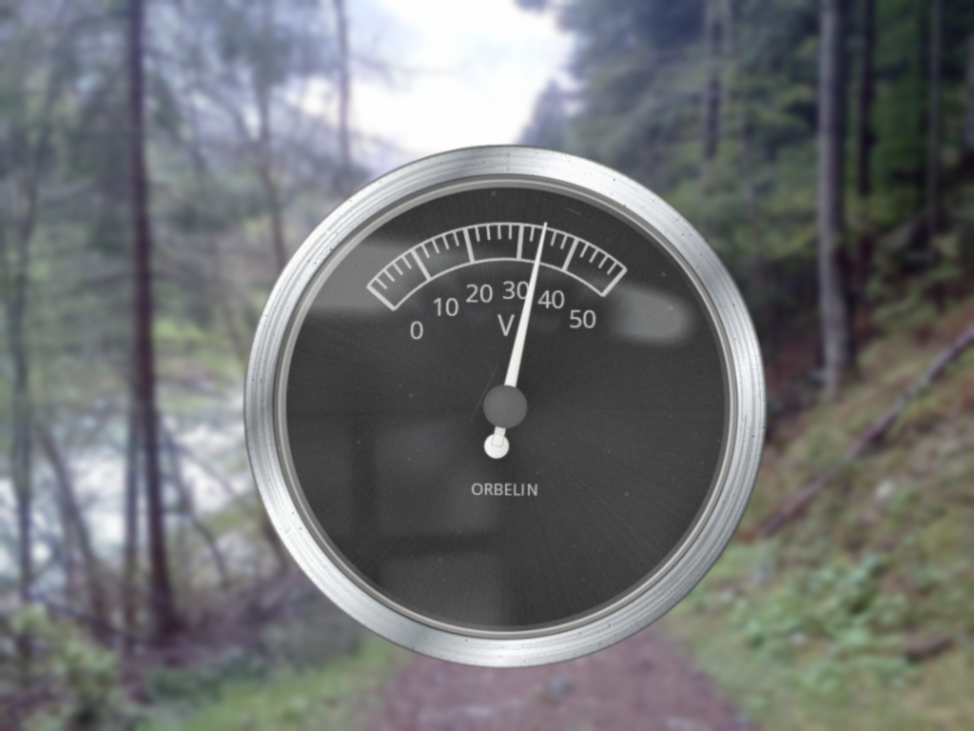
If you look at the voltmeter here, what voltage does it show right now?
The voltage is 34 V
